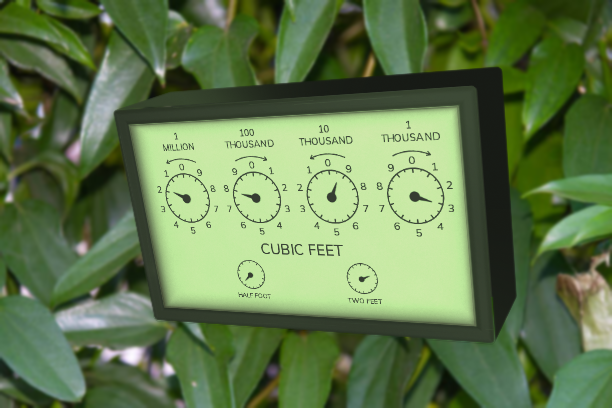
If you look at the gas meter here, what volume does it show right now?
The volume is 179300 ft³
